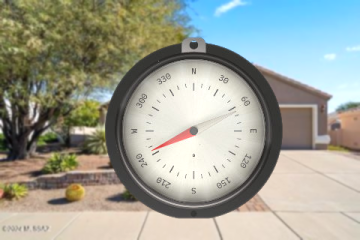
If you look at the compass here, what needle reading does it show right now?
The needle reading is 245 °
